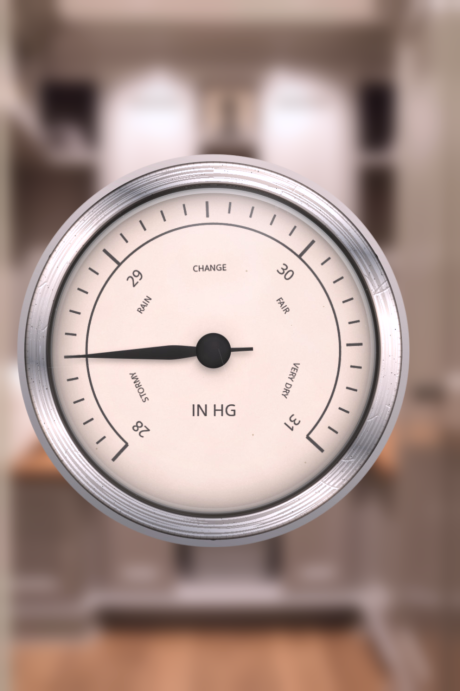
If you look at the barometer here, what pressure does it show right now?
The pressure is 28.5 inHg
